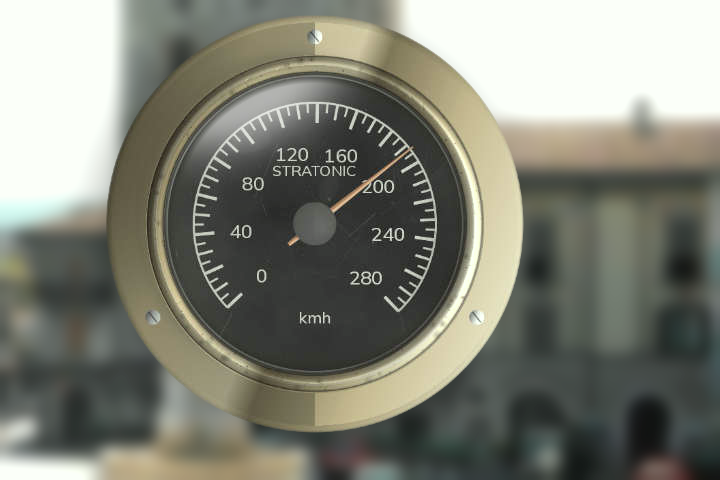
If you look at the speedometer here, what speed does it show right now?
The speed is 192.5 km/h
